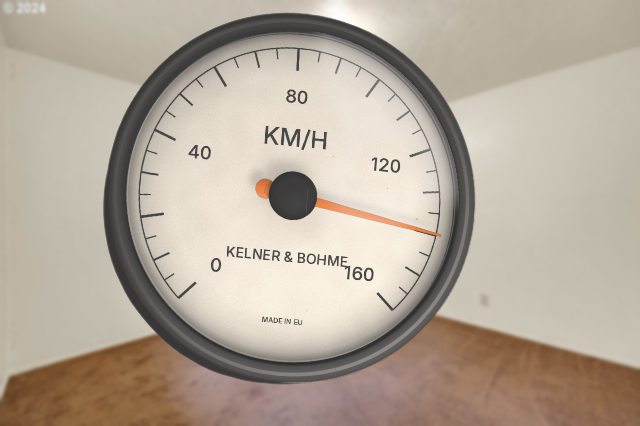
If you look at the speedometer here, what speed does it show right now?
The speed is 140 km/h
